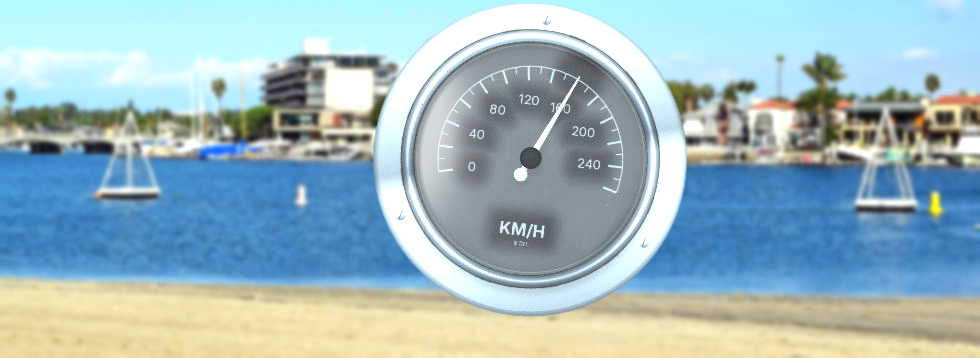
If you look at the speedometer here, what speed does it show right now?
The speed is 160 km/h
